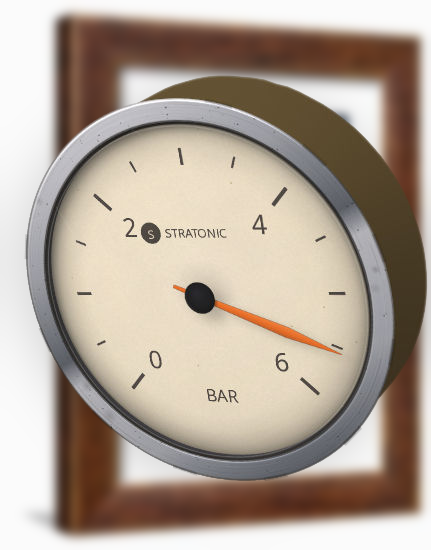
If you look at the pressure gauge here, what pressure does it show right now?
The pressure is 5.5 bar
